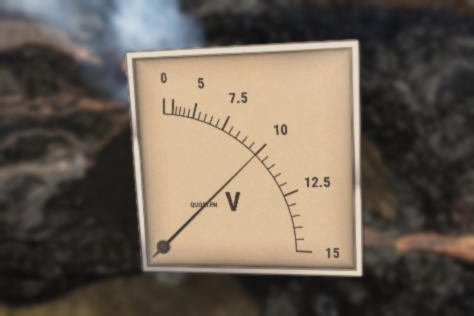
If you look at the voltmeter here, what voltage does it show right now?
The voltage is 10 V
